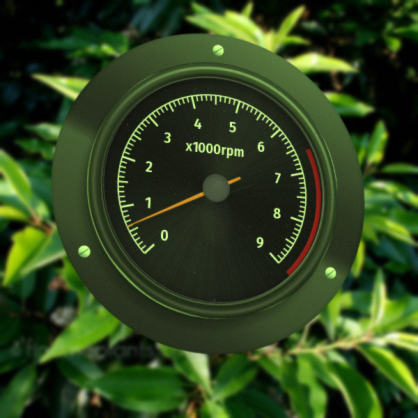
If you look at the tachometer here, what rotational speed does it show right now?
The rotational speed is 600 rpm
